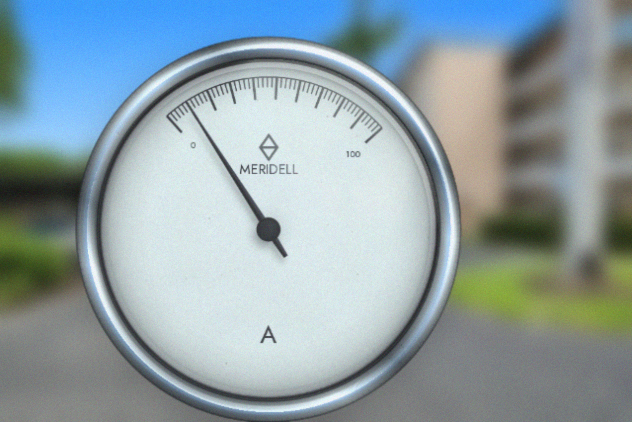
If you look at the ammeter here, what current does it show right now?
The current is 10 A
